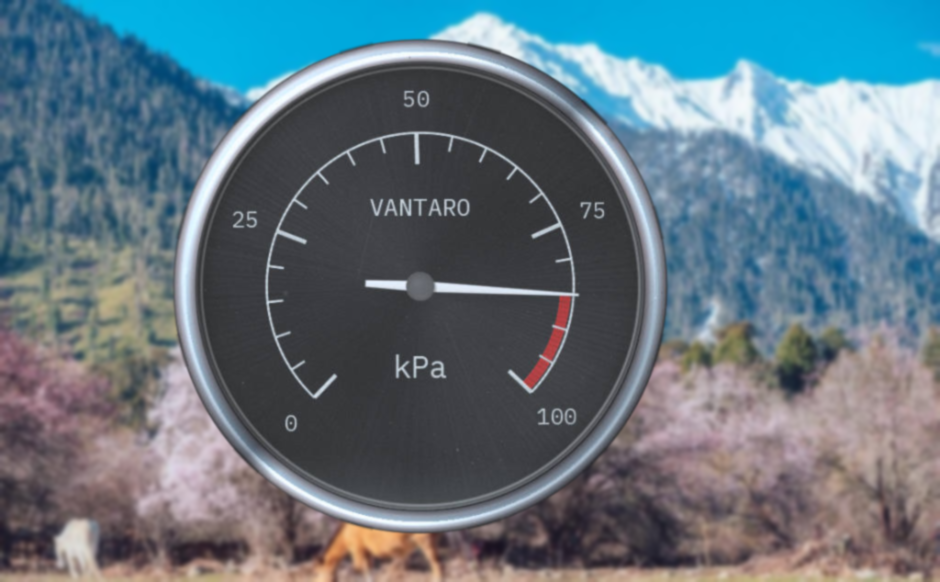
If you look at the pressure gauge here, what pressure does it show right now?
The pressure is 85 kPa
